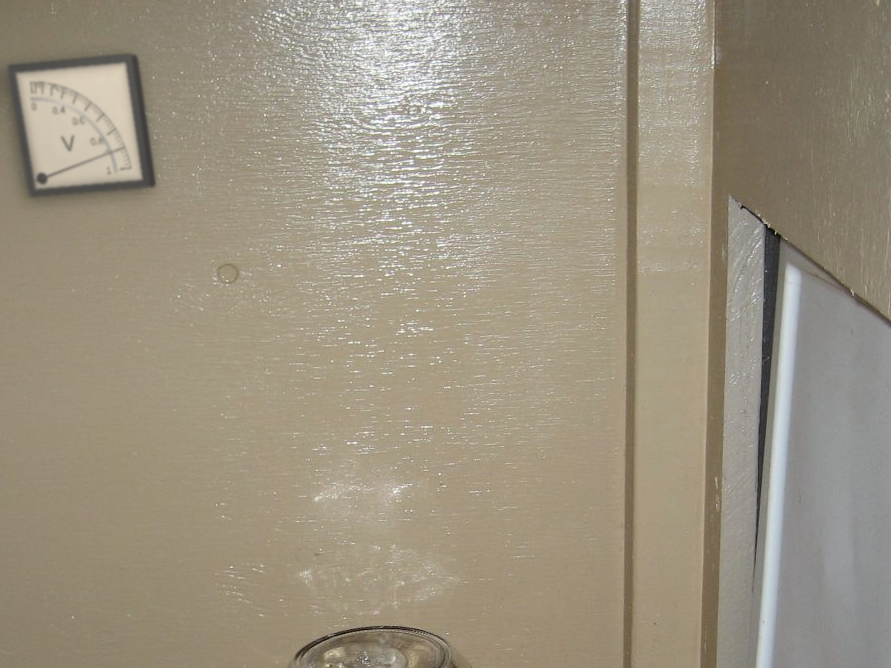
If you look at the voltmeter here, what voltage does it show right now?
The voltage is 0.9 V
